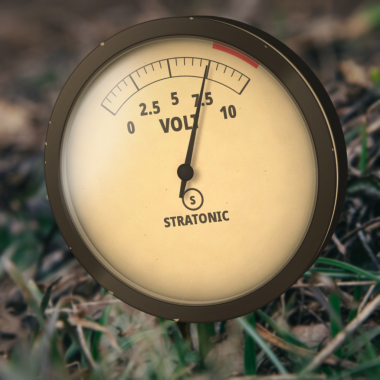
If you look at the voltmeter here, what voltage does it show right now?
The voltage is 7.5 V
